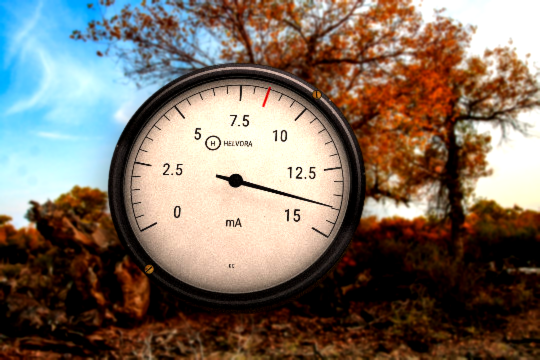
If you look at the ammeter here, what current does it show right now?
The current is 14 mA
